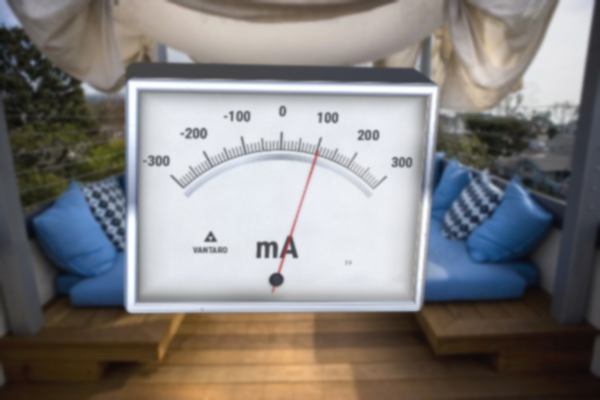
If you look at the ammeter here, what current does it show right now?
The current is 100 mA
